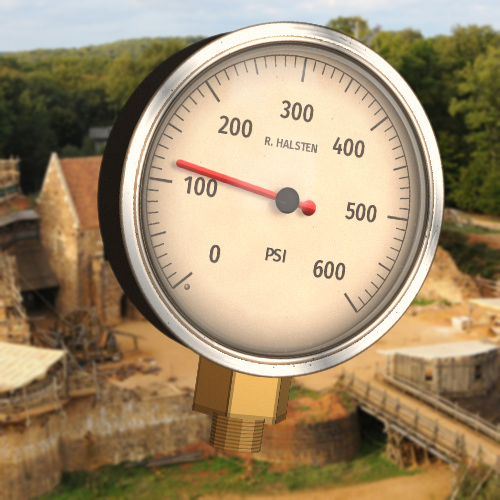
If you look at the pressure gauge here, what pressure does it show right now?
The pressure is 120 psi
